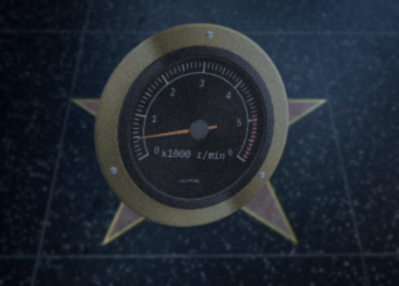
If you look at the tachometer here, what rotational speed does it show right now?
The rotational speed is 500 rpm
